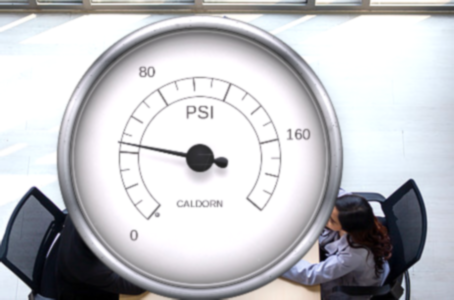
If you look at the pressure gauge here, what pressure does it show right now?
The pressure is 45 psi
